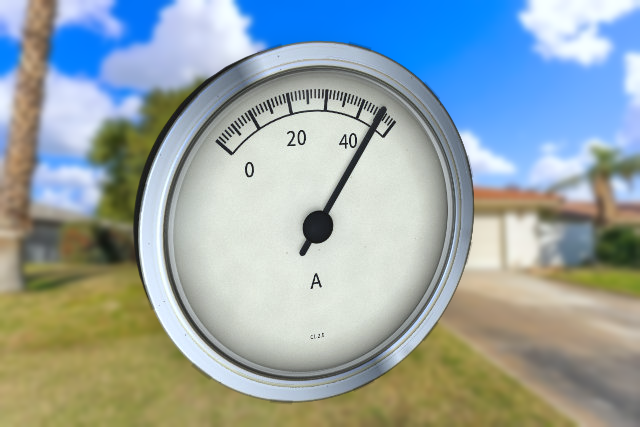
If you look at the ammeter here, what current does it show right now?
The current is 45 A
